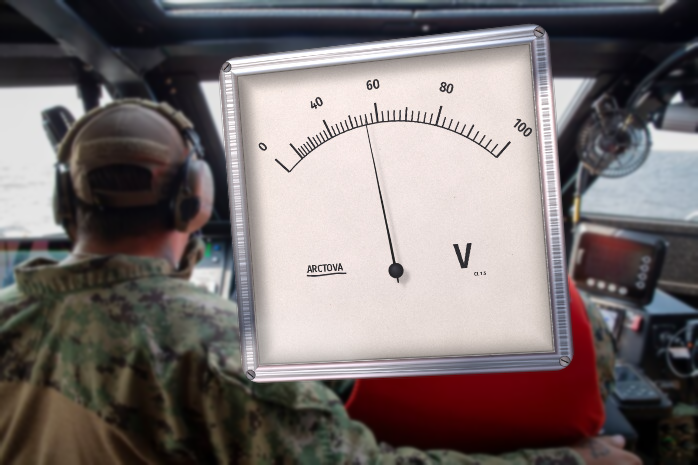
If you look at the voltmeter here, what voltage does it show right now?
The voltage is 56 V
